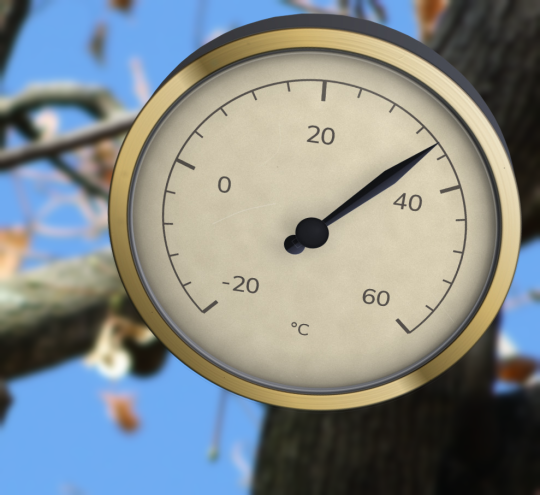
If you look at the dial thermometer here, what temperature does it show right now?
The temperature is 34 °C
